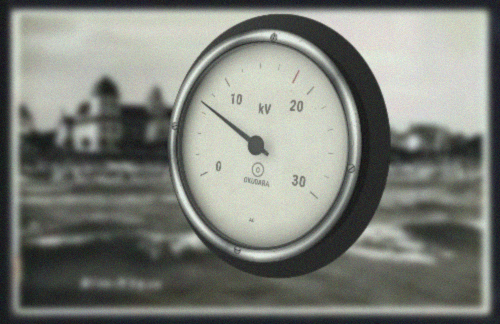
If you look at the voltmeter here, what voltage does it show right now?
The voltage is 7 kV
